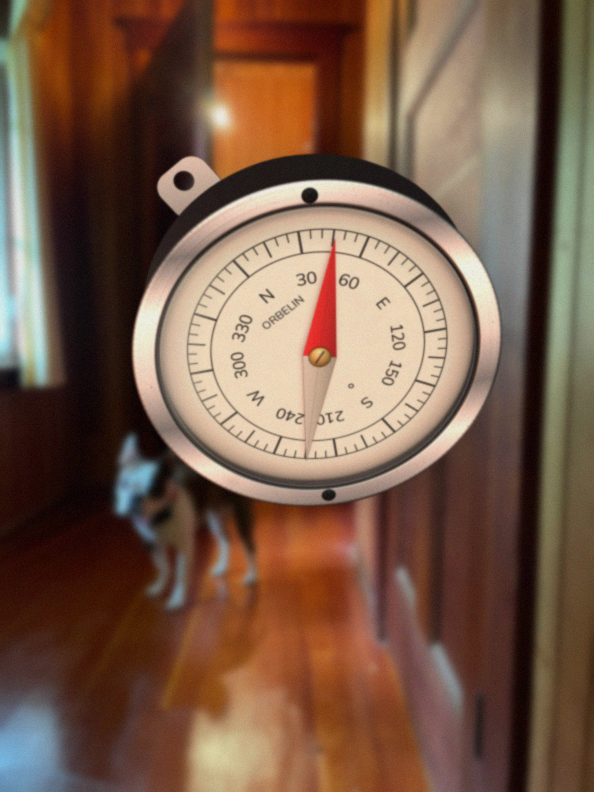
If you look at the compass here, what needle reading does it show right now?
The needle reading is 45 °
